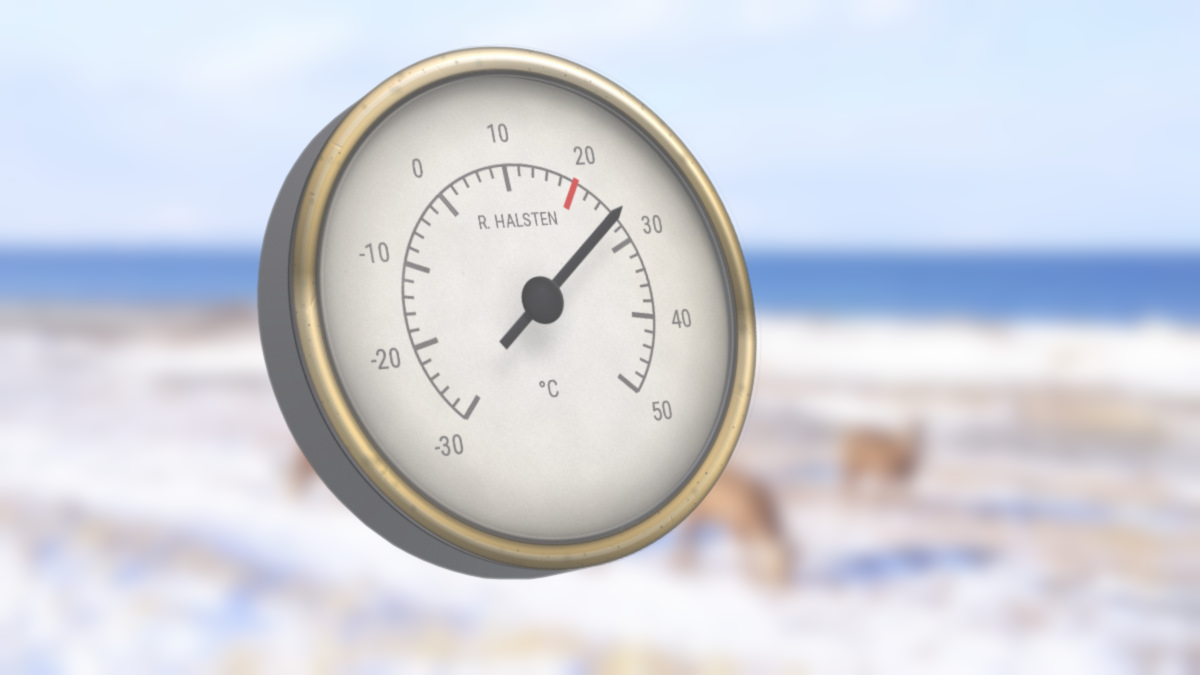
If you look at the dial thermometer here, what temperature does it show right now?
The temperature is 26 °C
